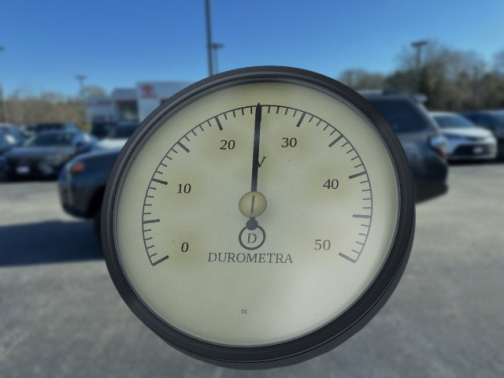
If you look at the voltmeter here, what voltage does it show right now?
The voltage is 25 V
